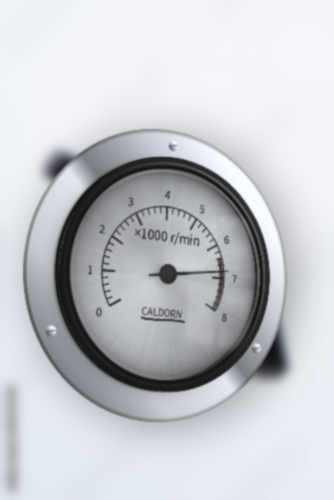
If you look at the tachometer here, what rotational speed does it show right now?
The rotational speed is 6800 rpm
